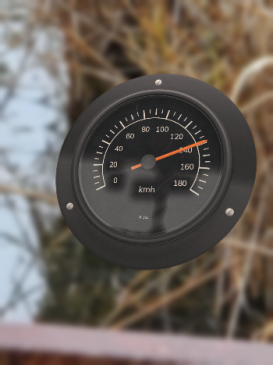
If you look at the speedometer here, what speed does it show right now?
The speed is 140 km/h
